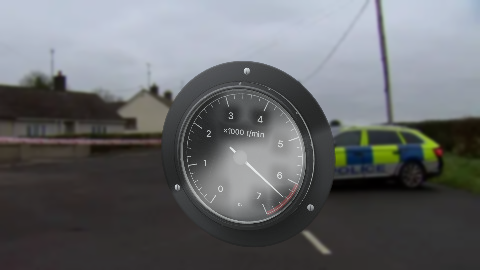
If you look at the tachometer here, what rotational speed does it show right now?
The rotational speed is 6400 rpm
